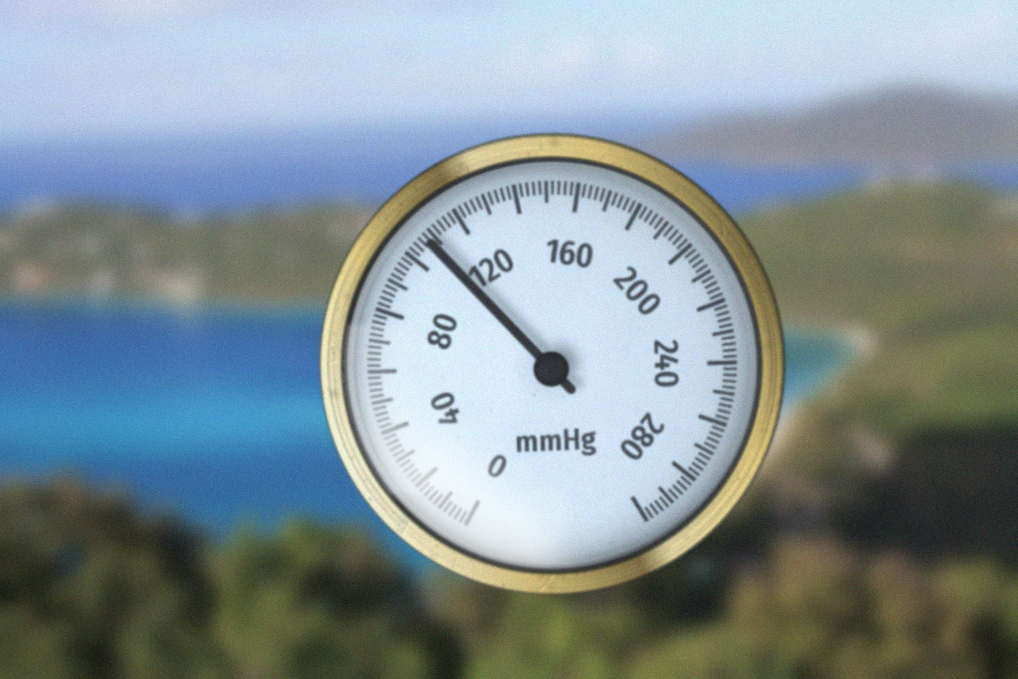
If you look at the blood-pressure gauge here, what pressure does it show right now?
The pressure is 108 mmHg
